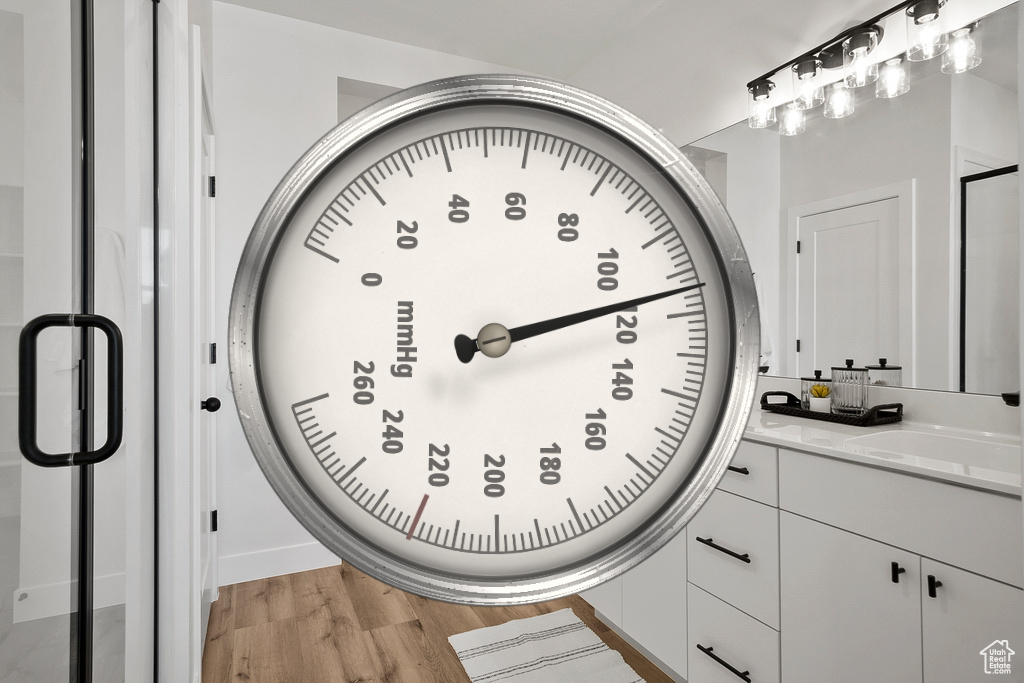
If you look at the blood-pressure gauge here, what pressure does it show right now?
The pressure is 114 mmHg
